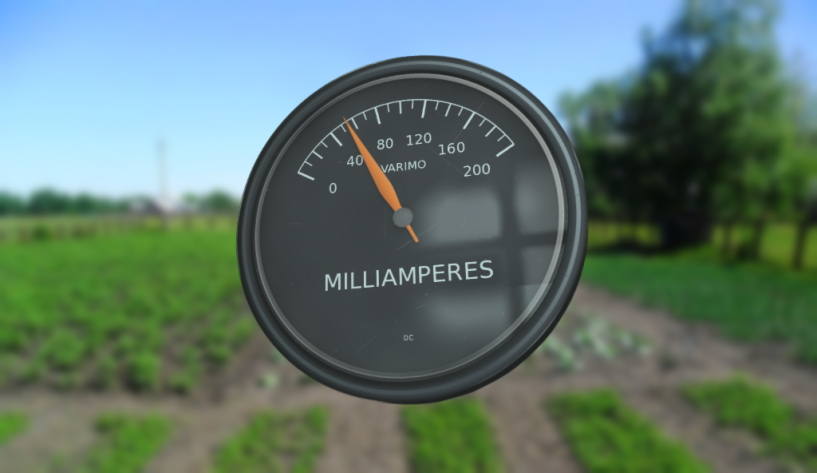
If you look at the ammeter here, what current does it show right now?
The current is 55 mA
